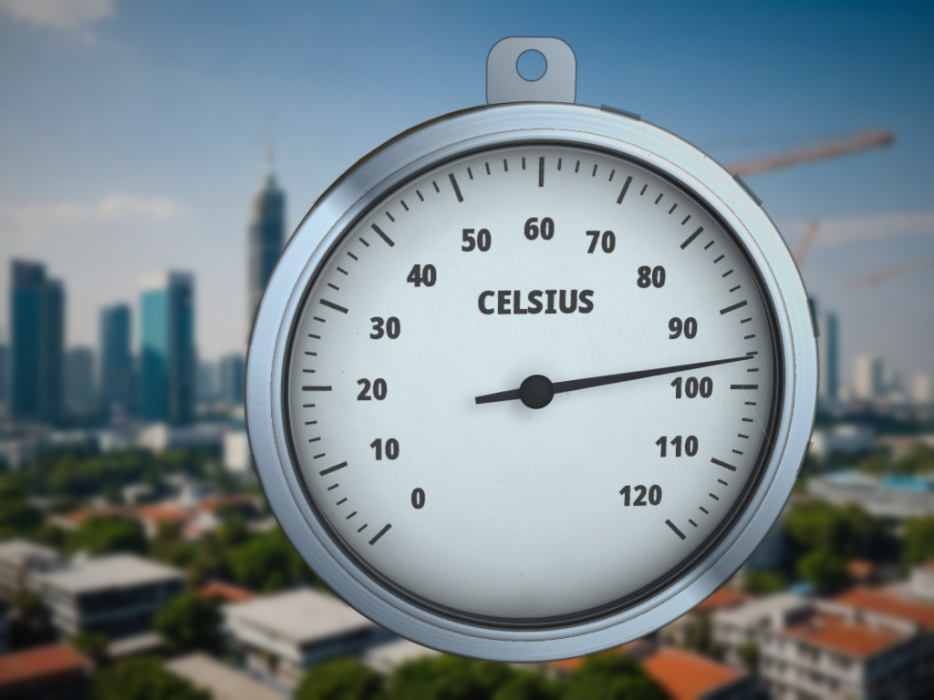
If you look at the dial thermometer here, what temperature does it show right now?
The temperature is 96 °C
